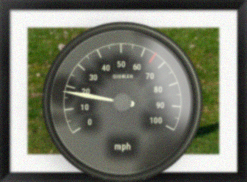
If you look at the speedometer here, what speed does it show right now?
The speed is 17.5 mph
